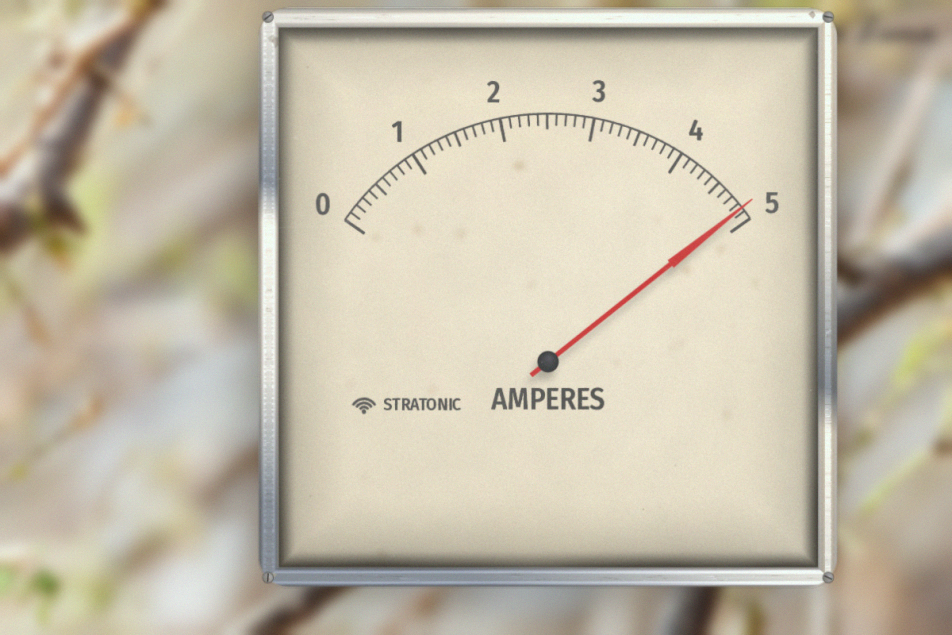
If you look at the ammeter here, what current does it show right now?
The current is 4.85 A
